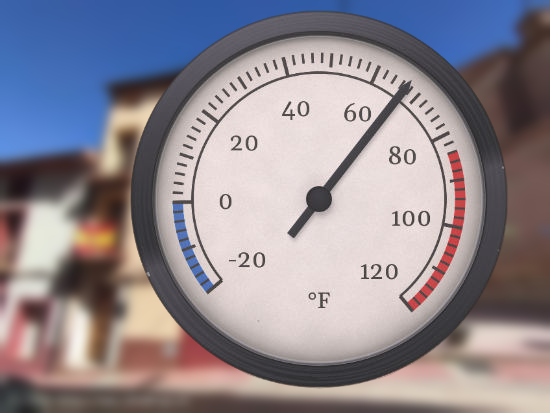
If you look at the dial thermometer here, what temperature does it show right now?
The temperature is 67 °F
